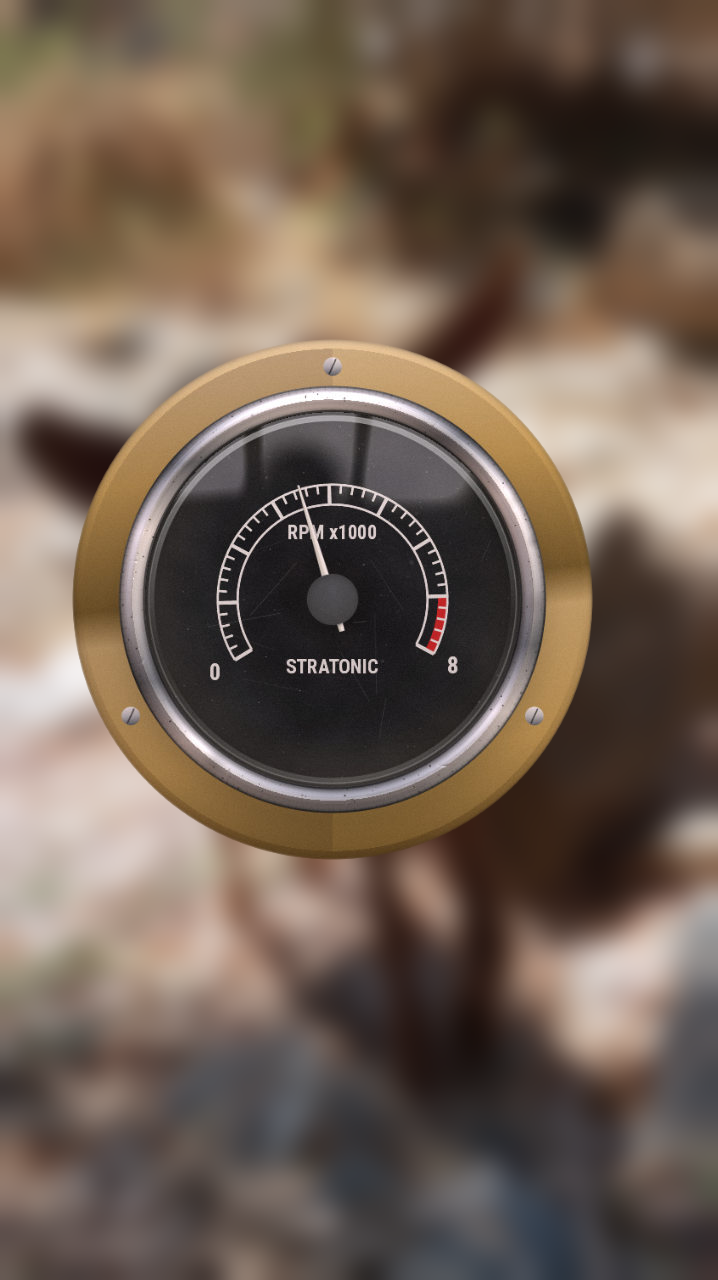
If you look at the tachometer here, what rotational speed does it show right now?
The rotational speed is 3500 rpm
